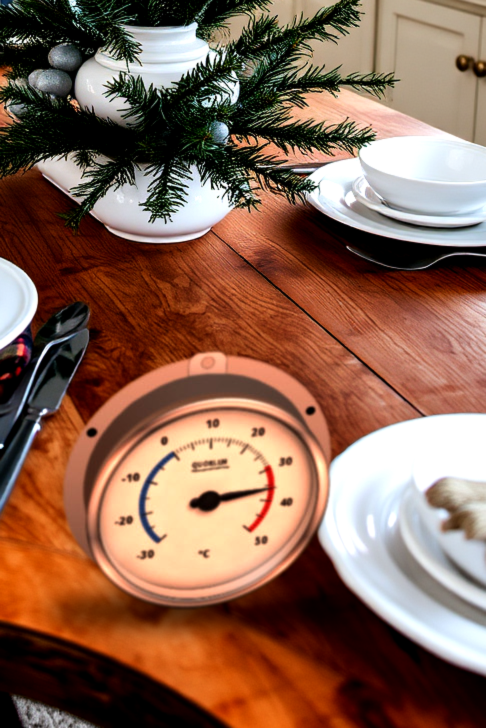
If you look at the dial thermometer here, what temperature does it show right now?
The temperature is 35 °C
